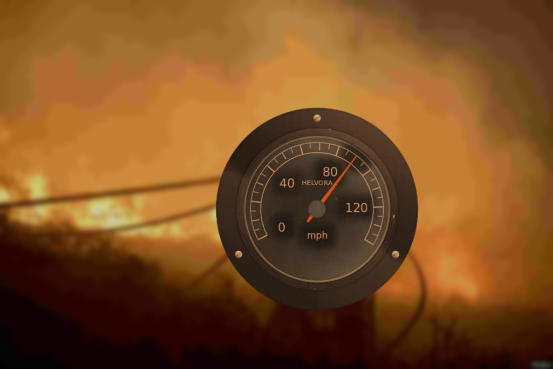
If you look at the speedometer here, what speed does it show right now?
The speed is 90 mph
